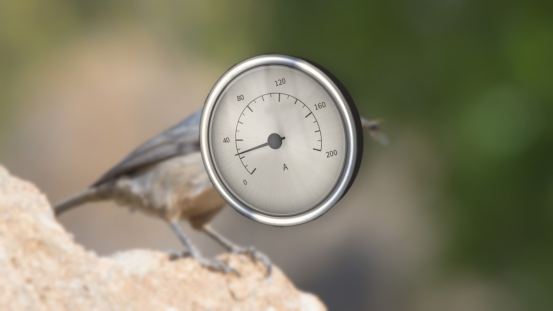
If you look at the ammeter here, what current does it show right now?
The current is 25 A
